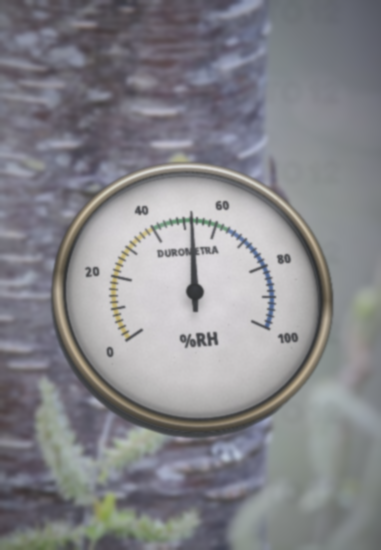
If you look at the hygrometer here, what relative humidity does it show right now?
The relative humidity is 52 %
